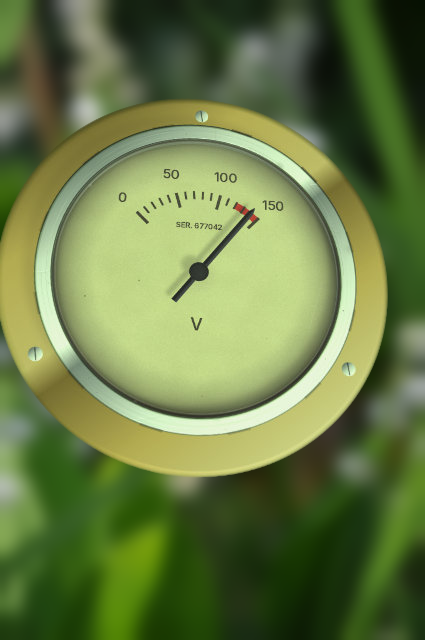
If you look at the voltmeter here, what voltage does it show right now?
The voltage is 140 V
